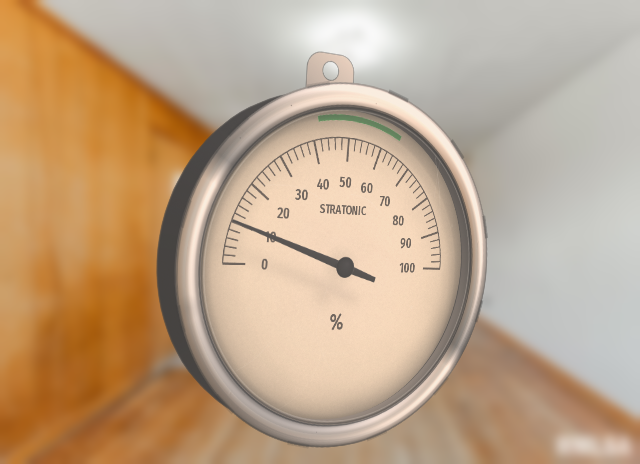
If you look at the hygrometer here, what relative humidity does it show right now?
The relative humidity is 10 %
